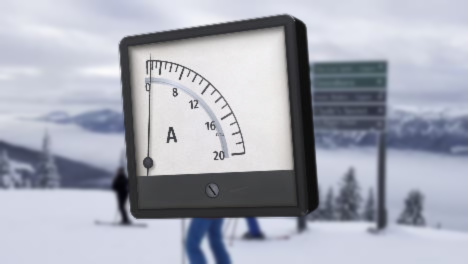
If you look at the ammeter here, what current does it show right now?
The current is 2 A
